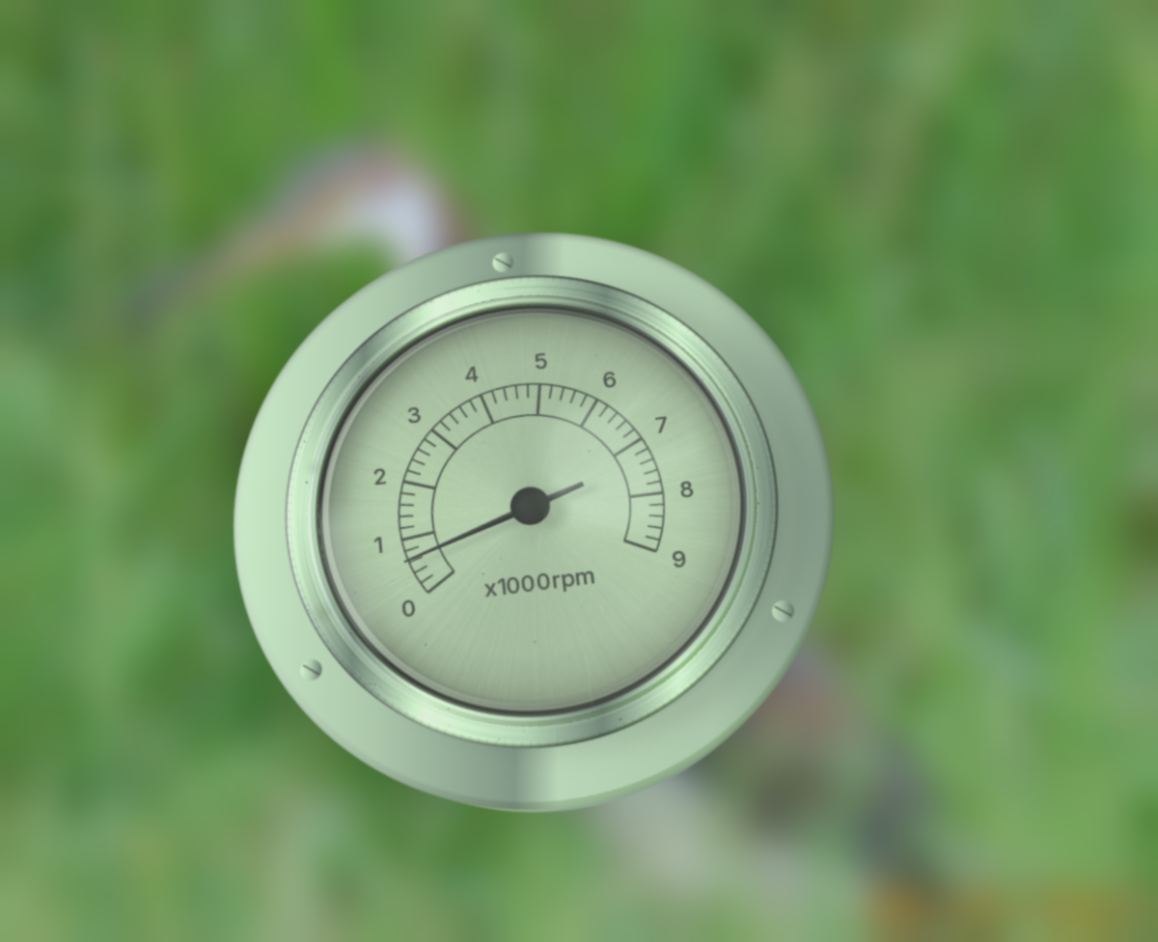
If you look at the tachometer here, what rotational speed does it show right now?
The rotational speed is 600 rpm
